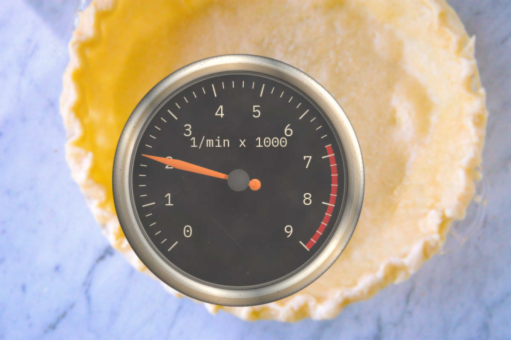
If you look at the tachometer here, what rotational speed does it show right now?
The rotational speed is 2000 rpm
